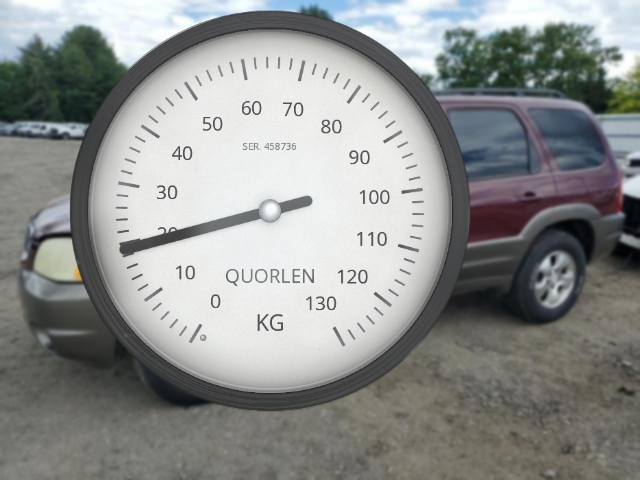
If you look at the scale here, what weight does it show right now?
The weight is 19 kg
